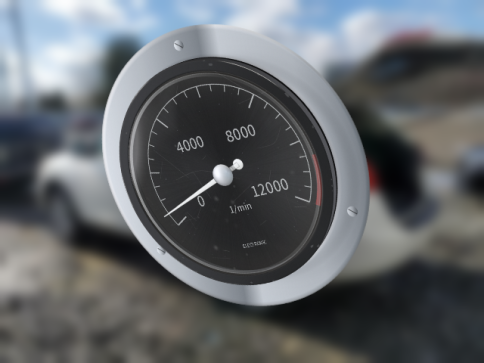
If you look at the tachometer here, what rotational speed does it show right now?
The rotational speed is 500 rpm
